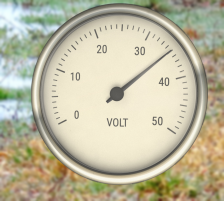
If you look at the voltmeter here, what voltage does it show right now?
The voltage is 35 V
